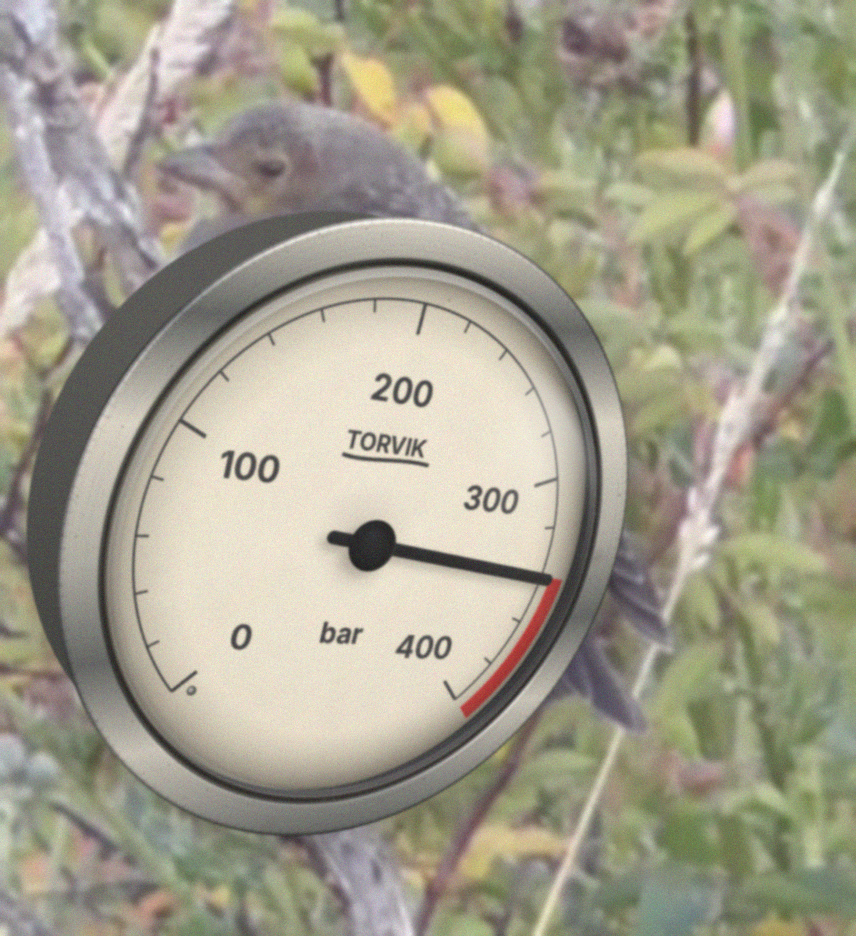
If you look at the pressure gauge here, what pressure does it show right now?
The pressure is 340 bar
